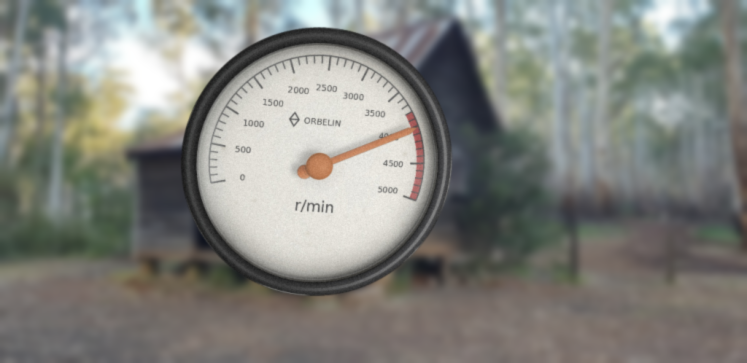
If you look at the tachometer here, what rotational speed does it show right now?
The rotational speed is 4000 rpm
